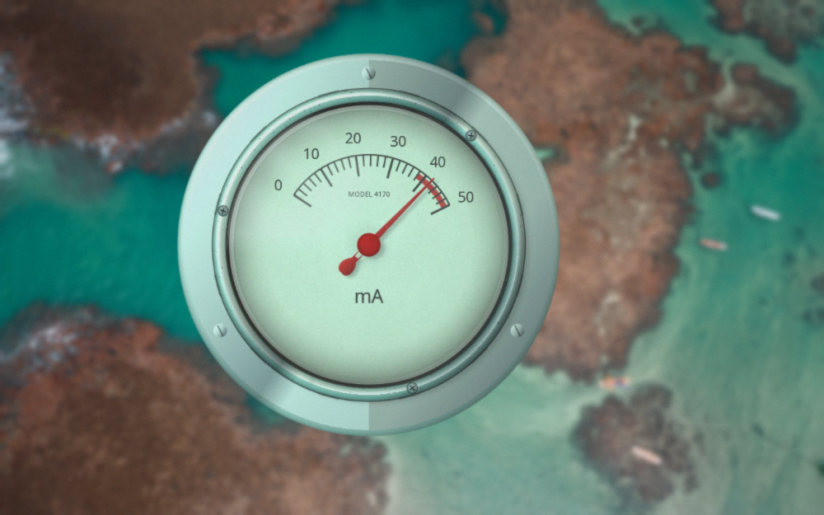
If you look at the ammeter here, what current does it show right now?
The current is 42 mA
